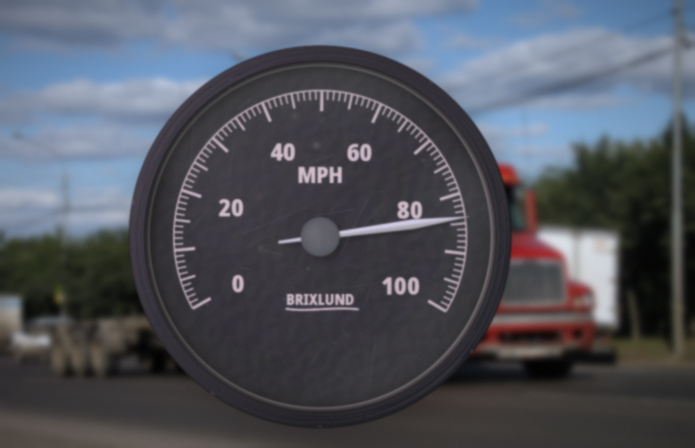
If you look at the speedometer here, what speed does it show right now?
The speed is 84 mph
